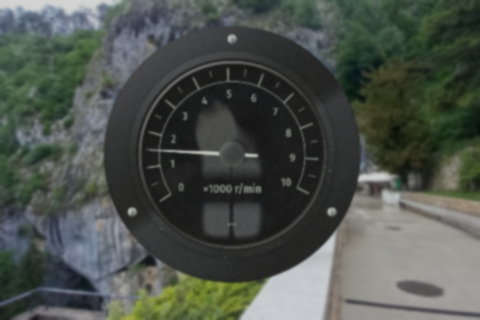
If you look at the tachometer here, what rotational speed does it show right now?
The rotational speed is 1500 rpm
